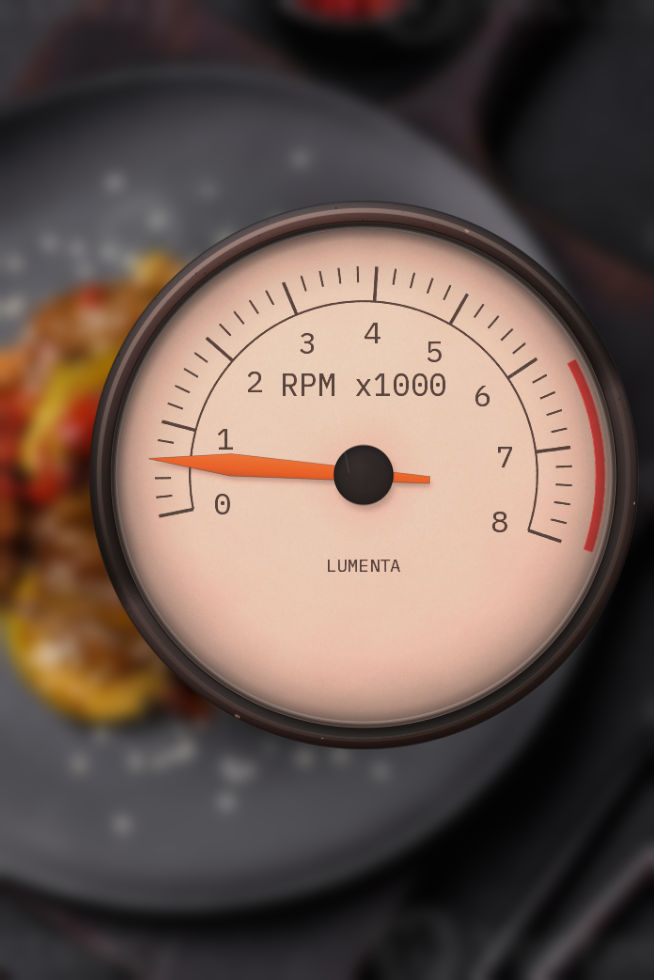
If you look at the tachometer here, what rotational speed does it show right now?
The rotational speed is 600 rpm
